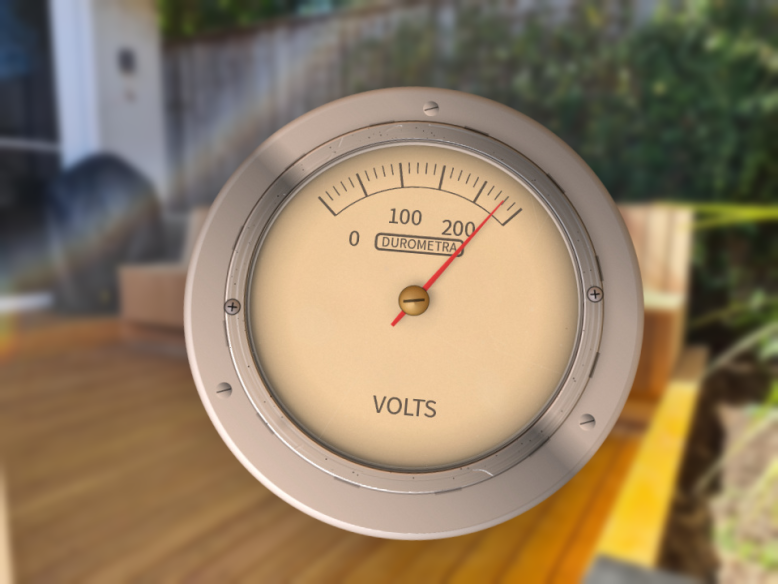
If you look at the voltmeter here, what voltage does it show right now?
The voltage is 230 V
